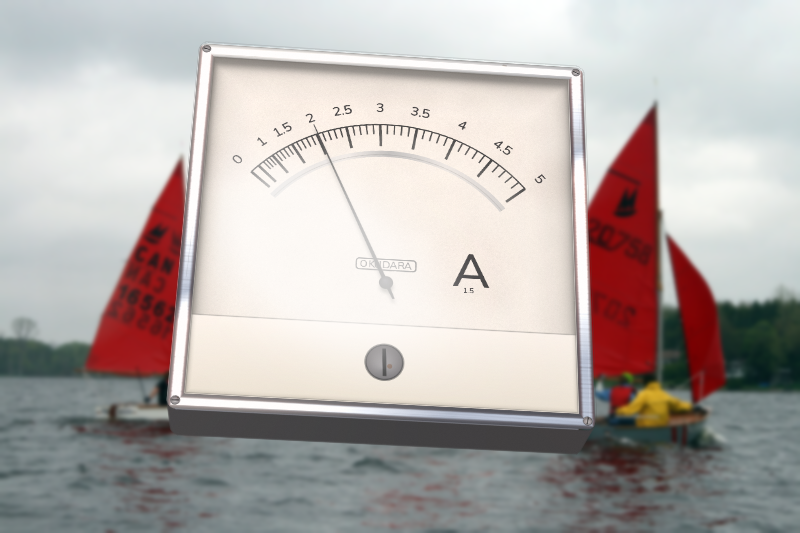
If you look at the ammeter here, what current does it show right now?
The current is 2 A
